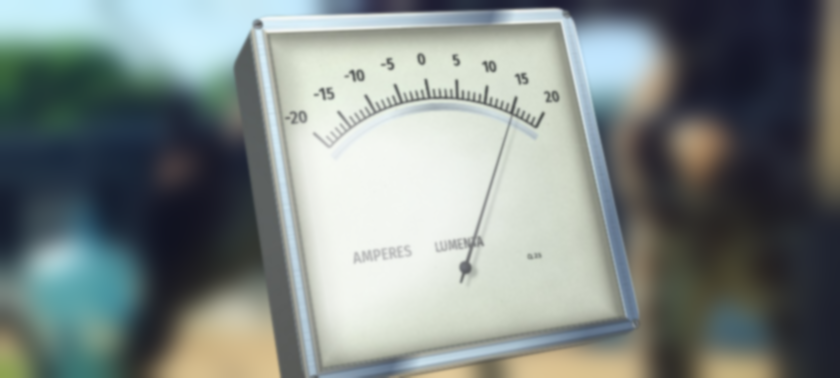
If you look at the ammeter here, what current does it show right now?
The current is 15 A
